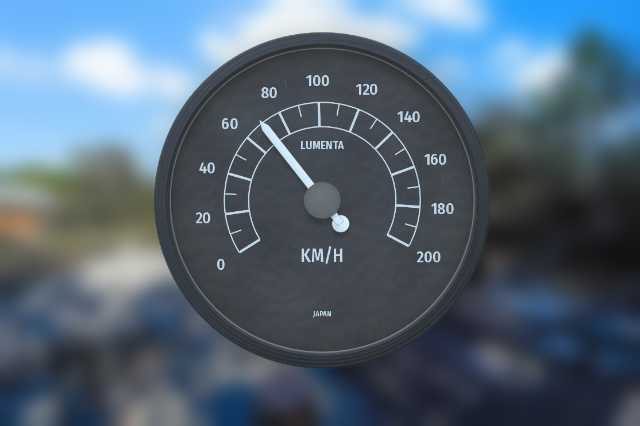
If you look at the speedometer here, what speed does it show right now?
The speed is 70 km/h
